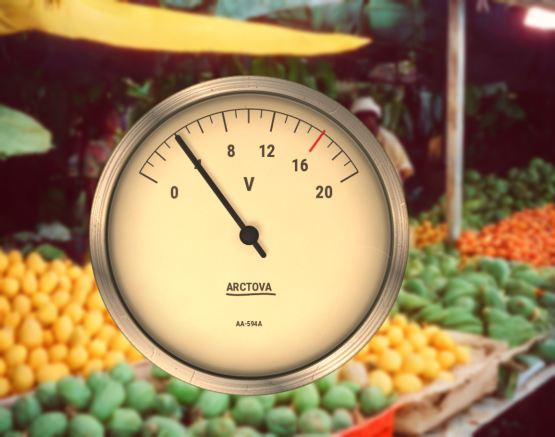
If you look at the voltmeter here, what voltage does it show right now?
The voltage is 4 V
